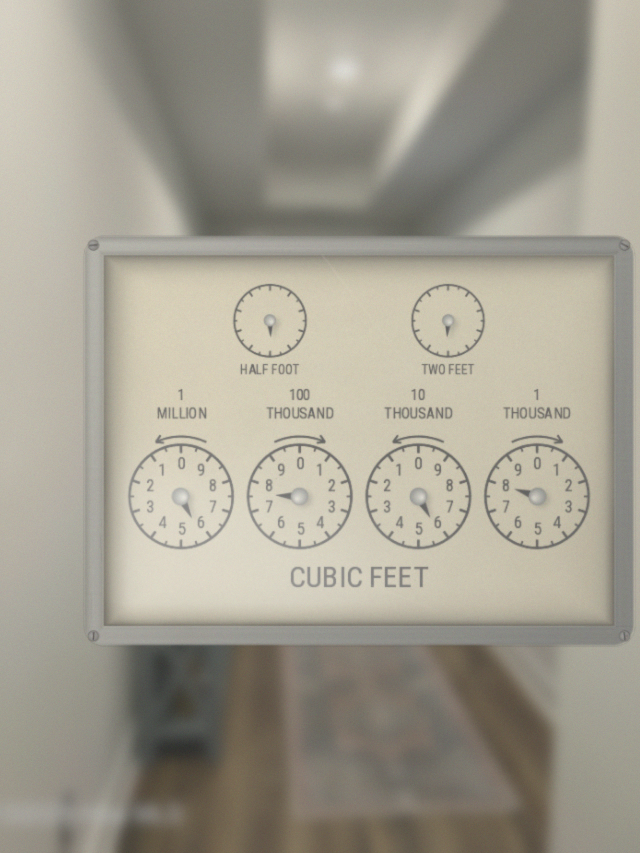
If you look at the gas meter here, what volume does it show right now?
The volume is 575800 ft³
